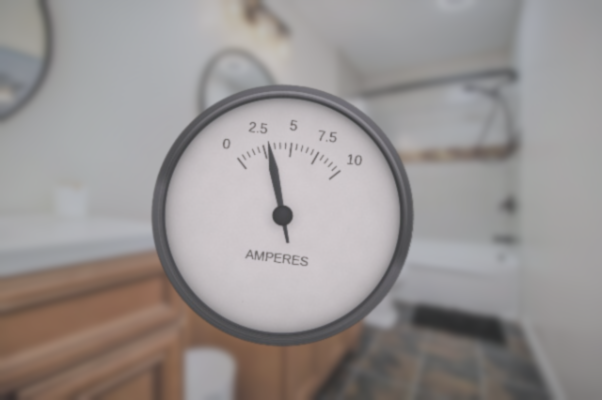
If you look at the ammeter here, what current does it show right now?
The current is 3 A
